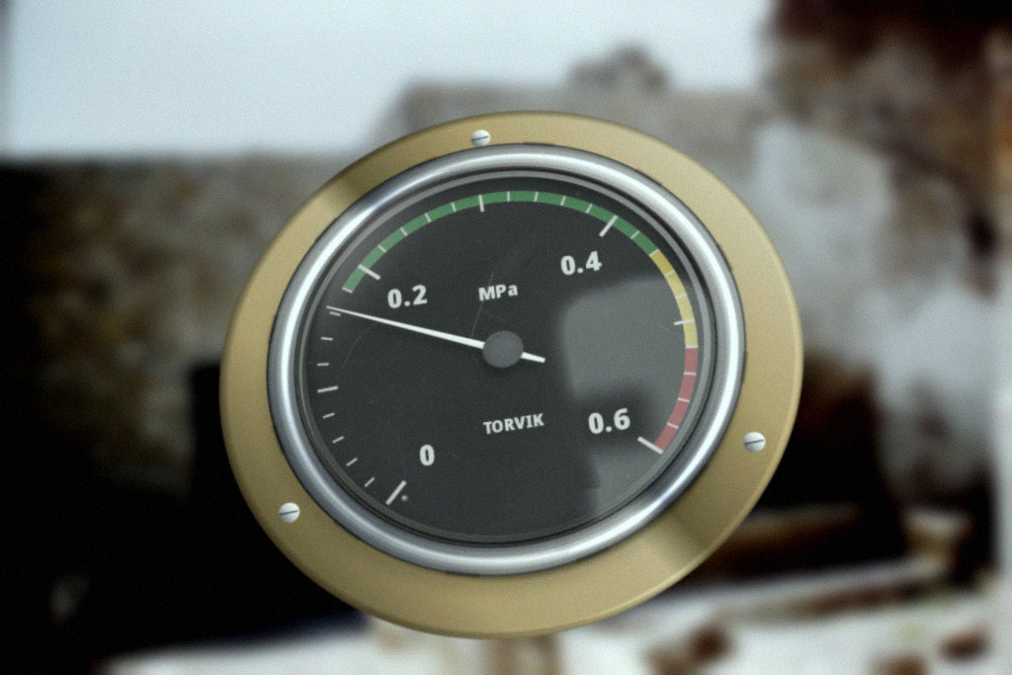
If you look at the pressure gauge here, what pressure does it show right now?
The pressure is 0.16 MPa
